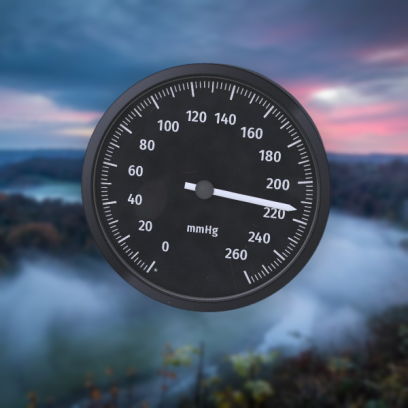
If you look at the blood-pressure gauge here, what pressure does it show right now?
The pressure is 214 mmHg
